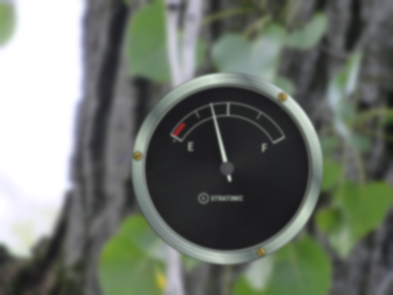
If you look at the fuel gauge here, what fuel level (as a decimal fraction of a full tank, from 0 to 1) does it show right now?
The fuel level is 0.375
